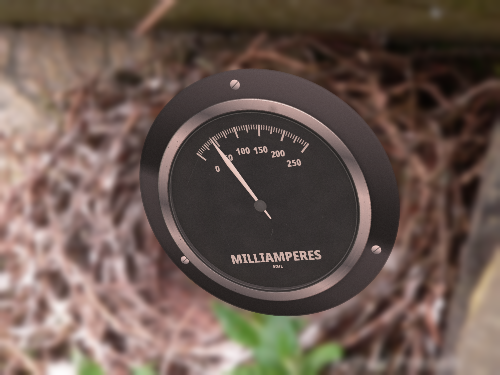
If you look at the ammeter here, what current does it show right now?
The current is 50 mA
